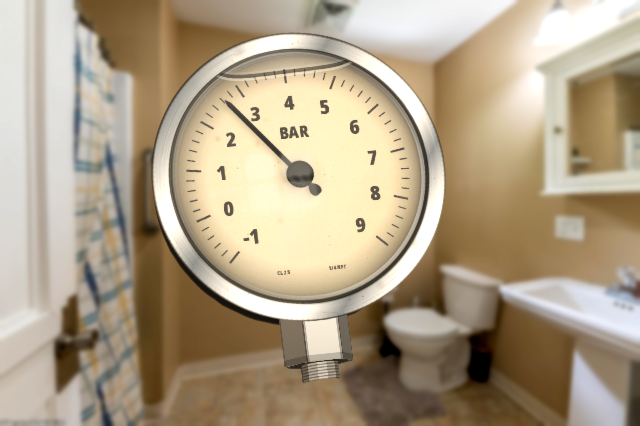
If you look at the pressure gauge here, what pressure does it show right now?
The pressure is 2.6 bar
